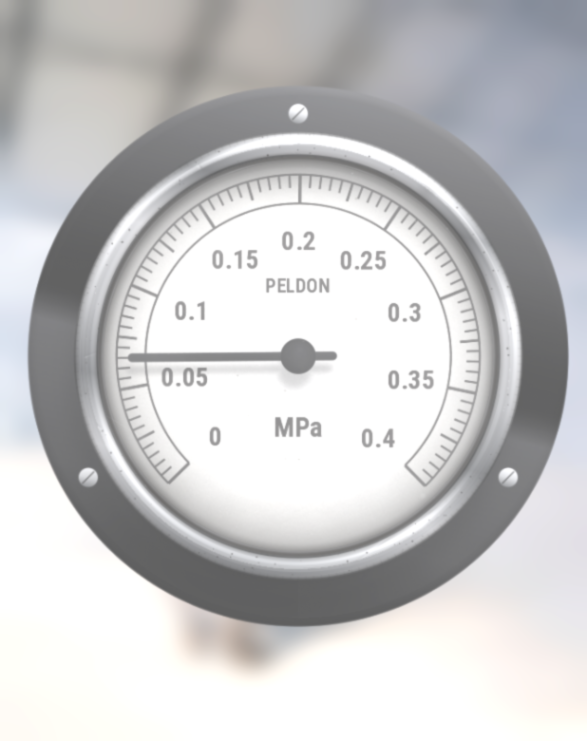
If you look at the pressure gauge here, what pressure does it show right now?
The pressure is 0.065 MPa
